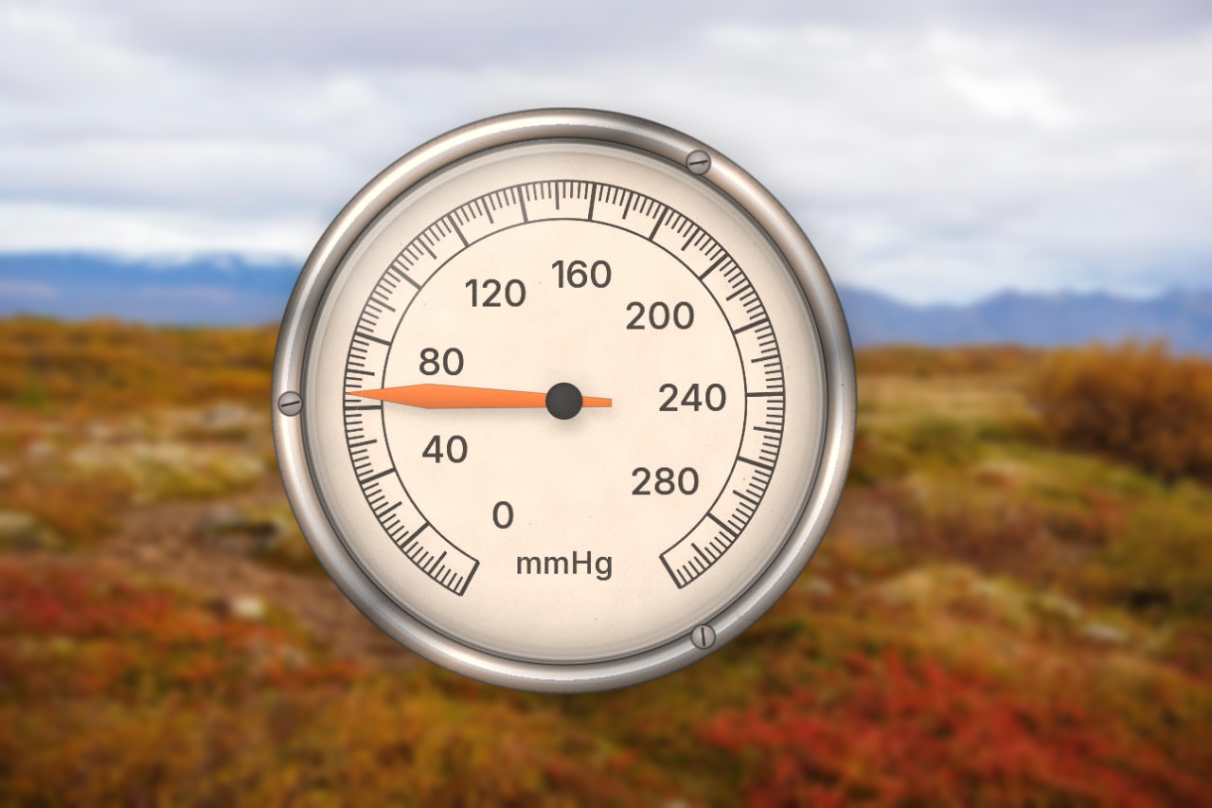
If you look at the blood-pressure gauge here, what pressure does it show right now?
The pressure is 64 mmHg
